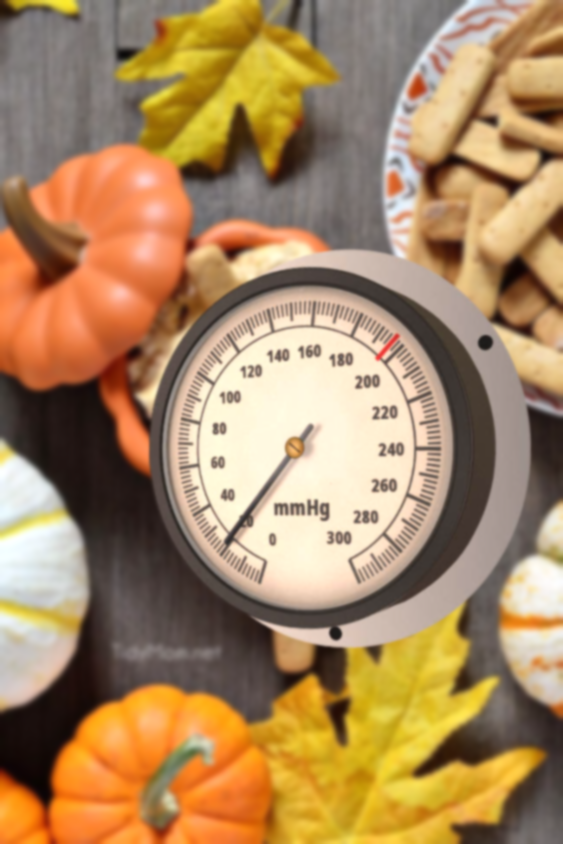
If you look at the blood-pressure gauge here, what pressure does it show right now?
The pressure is 20 mmHg
